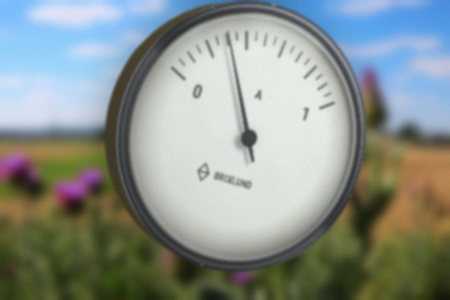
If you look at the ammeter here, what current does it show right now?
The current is 0.3 A
